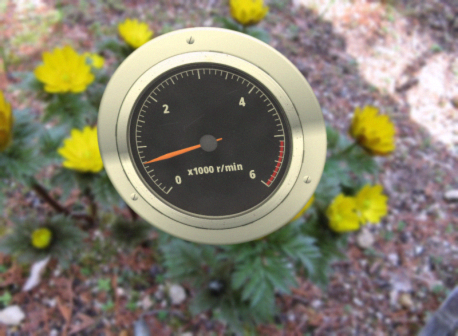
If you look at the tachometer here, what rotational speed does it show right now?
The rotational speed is 700 rpm
